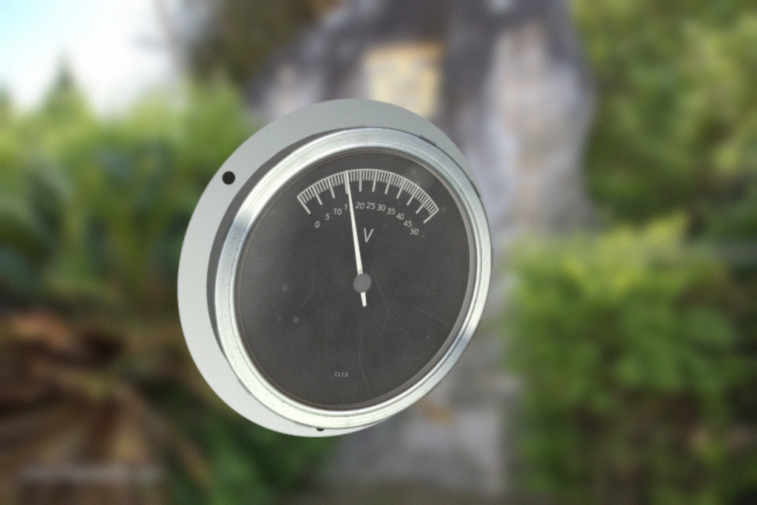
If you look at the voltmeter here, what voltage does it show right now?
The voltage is 15 V
